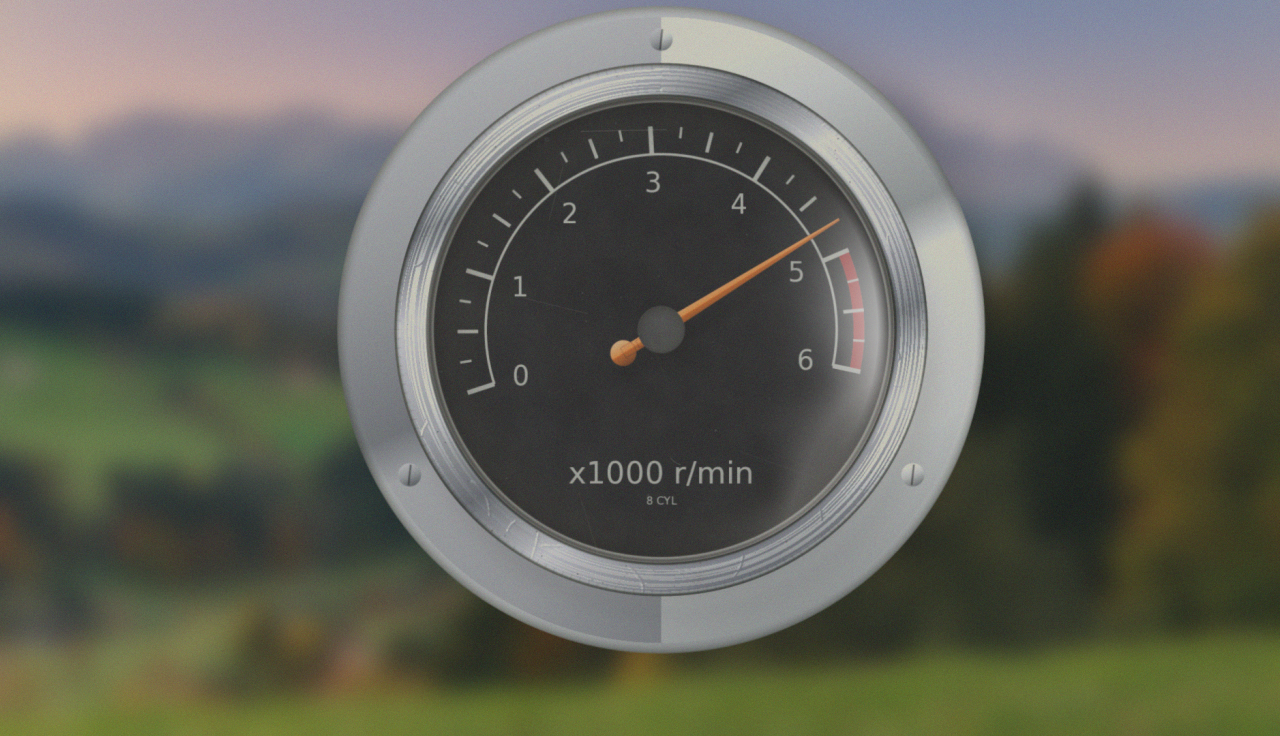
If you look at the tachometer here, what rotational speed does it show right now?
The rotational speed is 4750 rpm
